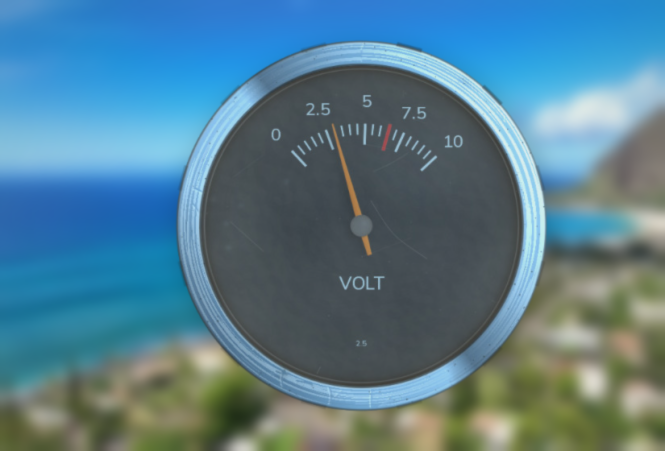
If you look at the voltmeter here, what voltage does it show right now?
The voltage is 3 V
